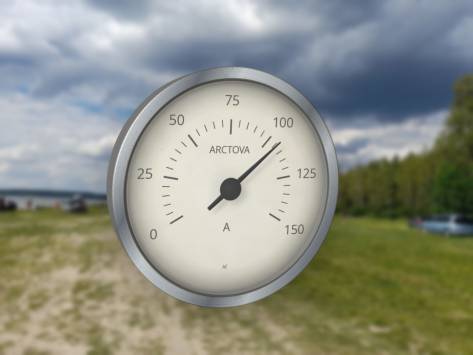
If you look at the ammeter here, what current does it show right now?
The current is 105 A
